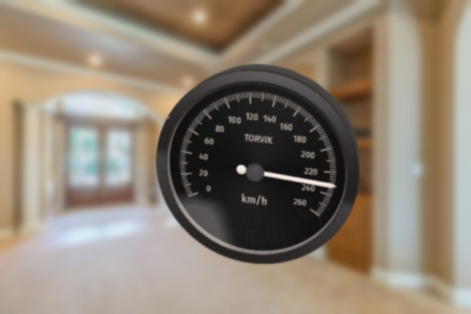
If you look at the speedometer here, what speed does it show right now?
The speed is 230 km/h
